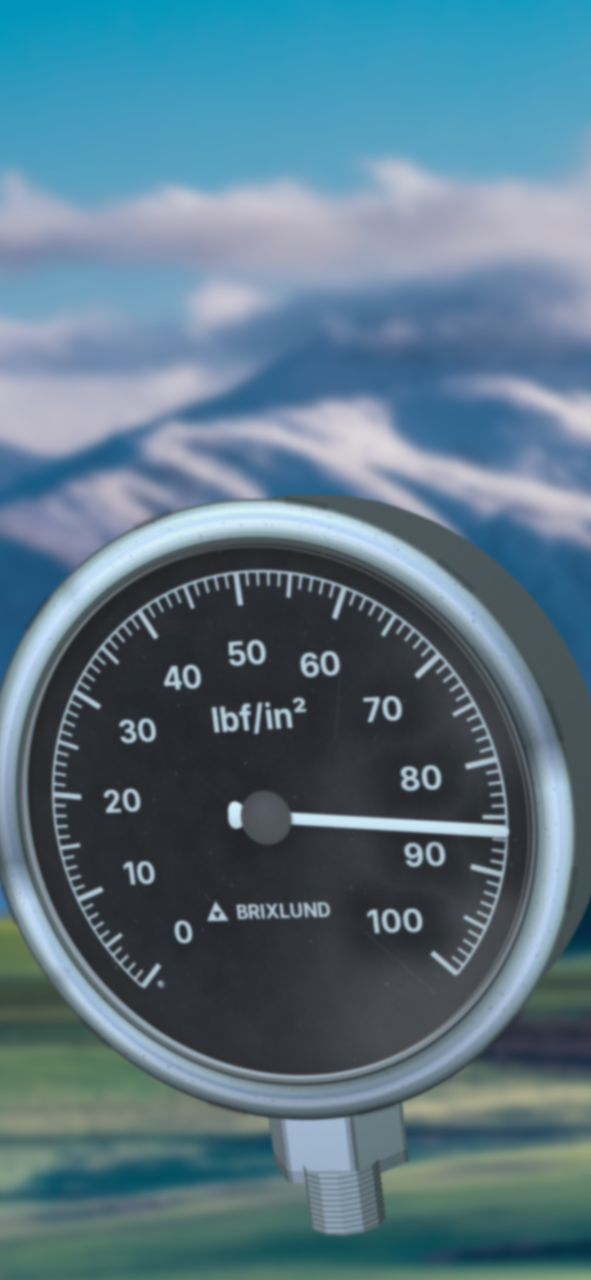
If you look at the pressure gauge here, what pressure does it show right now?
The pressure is 86 psi
